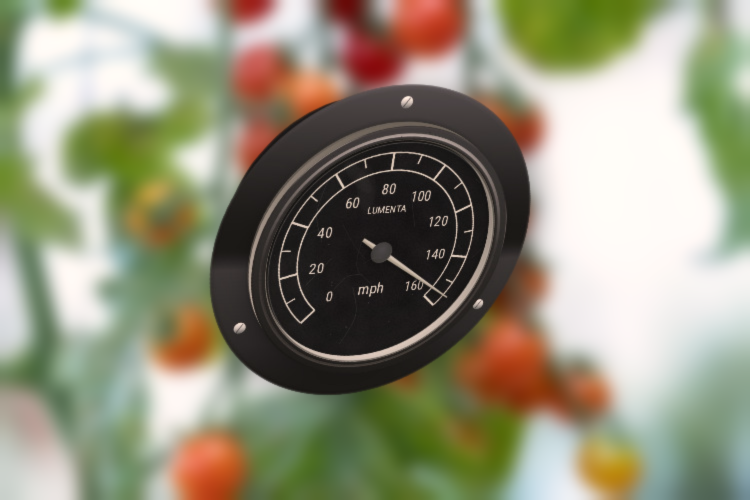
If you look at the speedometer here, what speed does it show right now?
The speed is 155 mph
